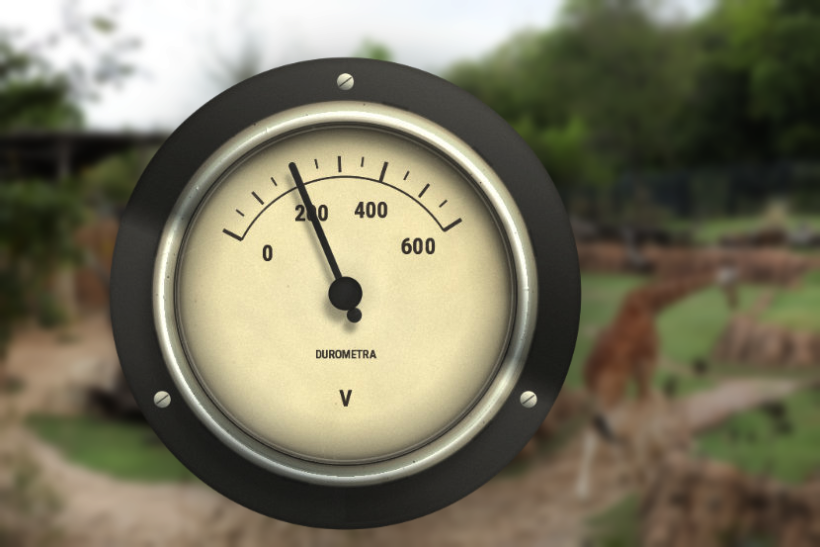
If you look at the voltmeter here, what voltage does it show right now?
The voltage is 200 V
